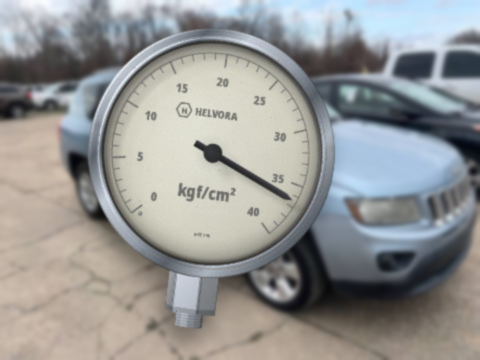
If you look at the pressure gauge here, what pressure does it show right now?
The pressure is 36.5 kg/cm²
